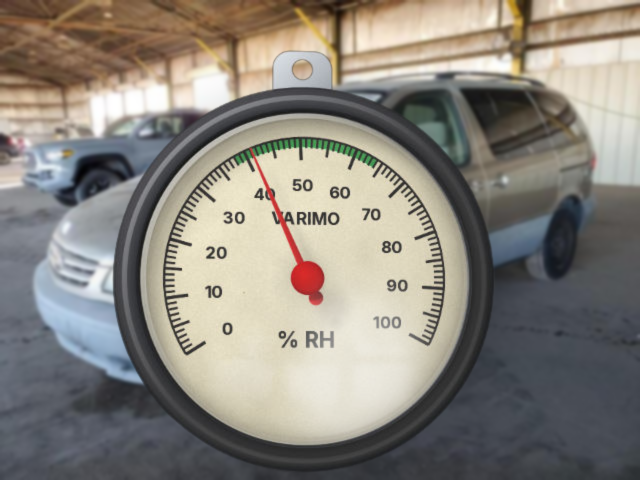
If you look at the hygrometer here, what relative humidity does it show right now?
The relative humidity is 41 %
